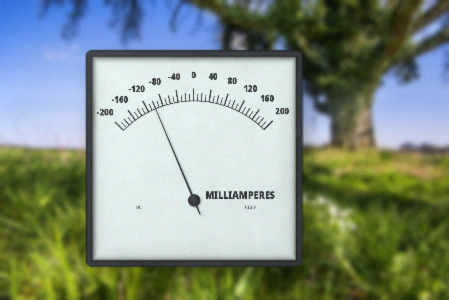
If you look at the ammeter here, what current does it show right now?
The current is -100 mA
